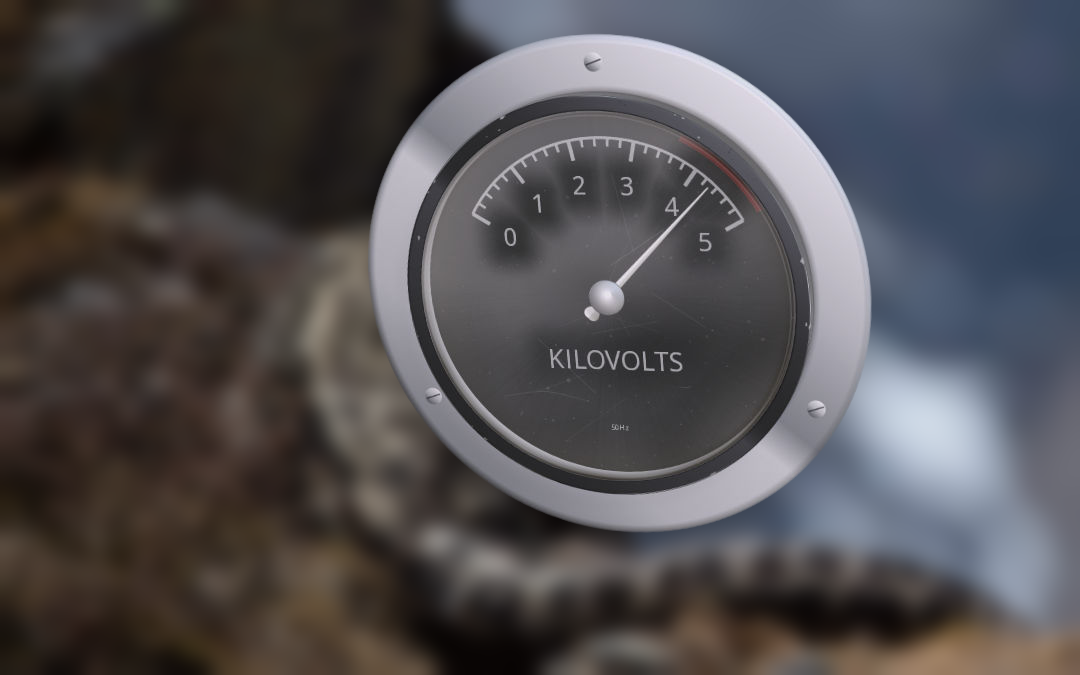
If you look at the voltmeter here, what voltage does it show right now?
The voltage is 4.3 kV
